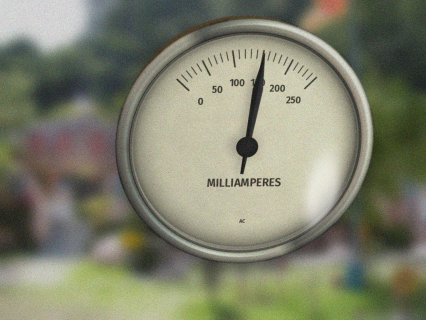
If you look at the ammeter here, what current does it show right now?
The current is 150 mA
